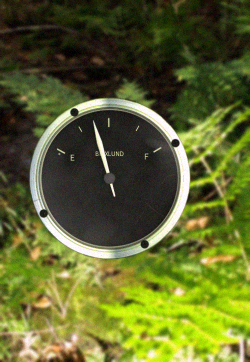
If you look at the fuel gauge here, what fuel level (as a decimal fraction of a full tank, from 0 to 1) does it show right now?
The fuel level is 0.375
